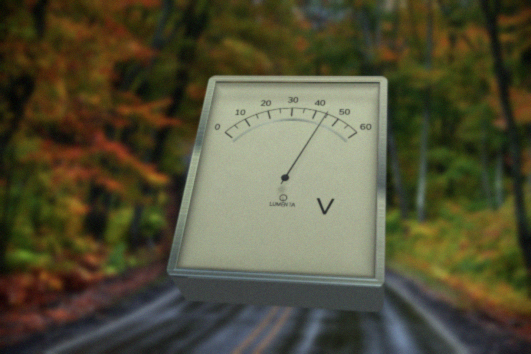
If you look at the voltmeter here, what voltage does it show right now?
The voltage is 45 V
